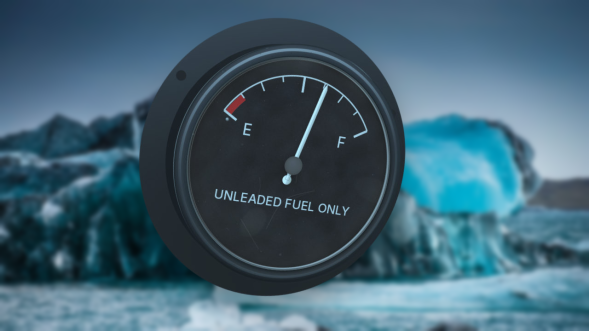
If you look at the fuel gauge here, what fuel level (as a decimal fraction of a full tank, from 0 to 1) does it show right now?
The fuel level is 0.625
